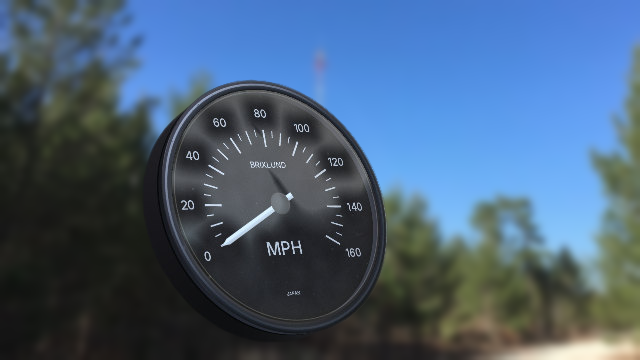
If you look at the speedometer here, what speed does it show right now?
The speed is 0 mph
